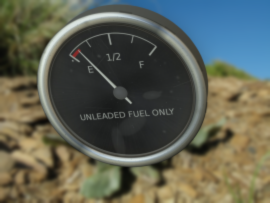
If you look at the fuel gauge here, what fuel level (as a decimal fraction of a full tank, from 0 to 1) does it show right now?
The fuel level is 0.125
